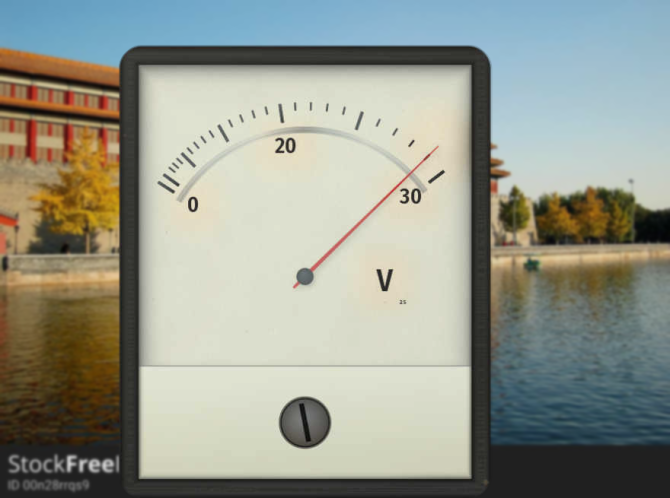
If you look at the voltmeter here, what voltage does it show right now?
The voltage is 29 V
